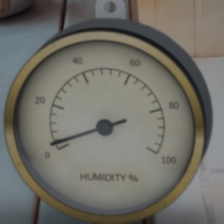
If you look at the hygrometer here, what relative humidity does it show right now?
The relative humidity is 4 %
